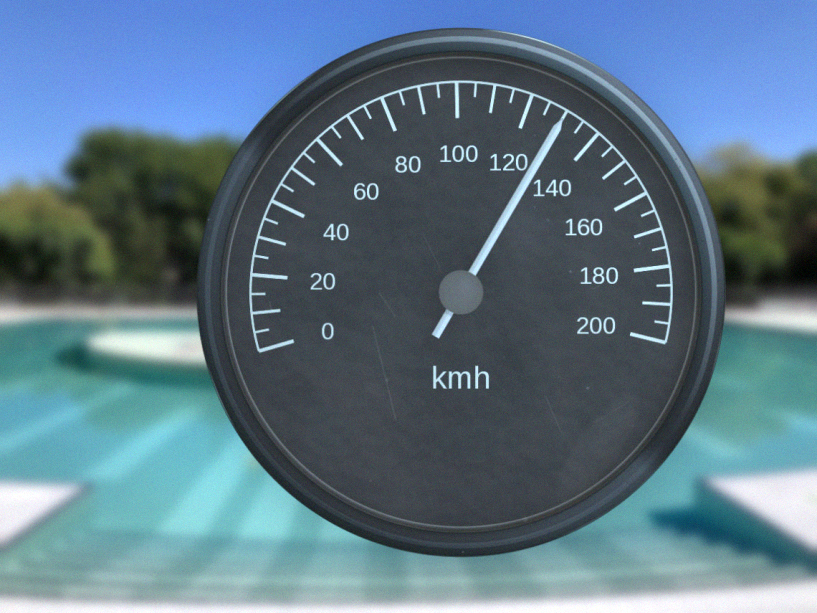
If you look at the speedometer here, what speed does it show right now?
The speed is 130 km/h
